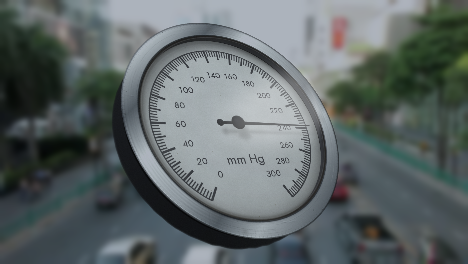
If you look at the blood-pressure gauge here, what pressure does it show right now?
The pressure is 240 mmHg
